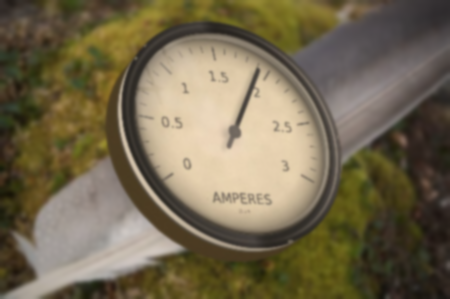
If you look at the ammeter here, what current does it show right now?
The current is 1.9 A
